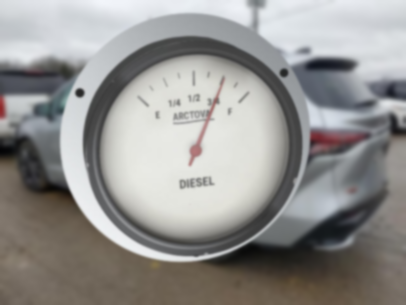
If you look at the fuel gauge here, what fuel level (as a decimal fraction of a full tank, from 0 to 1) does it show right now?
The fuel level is 0.75
